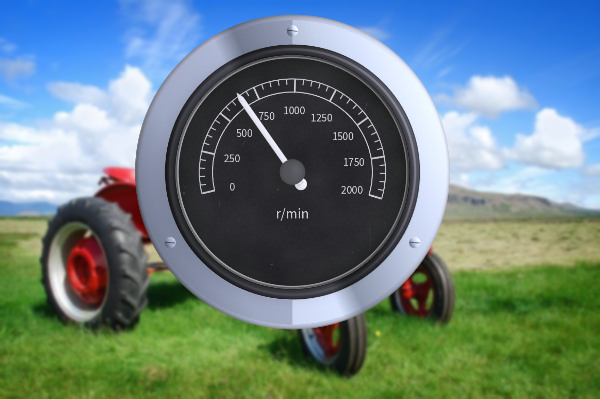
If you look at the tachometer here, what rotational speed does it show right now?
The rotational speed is 650 rpm
